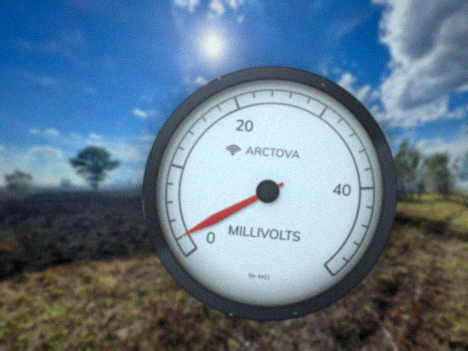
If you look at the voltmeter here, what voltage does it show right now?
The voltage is 2 mV
